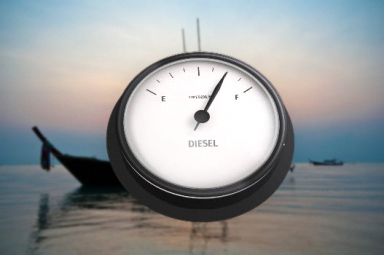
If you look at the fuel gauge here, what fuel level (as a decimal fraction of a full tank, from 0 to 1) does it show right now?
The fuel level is 0.75
